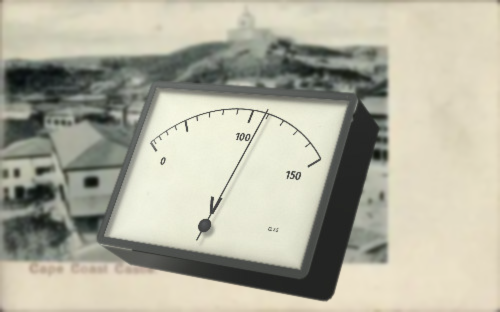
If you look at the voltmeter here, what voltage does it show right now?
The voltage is 110 V
